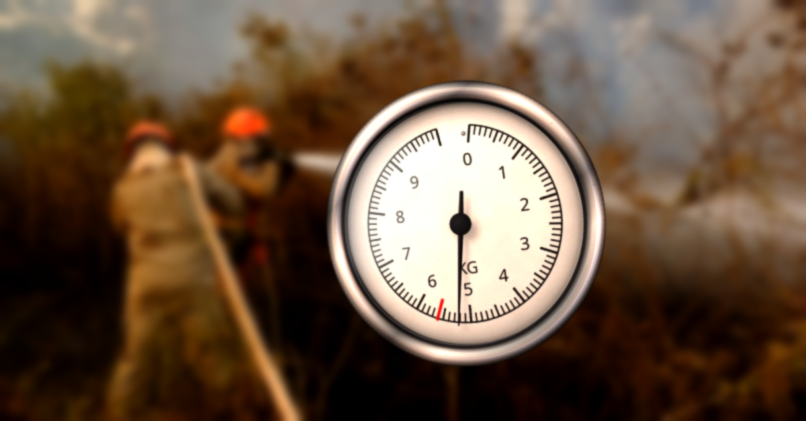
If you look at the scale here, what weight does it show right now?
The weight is 5.2 kg
